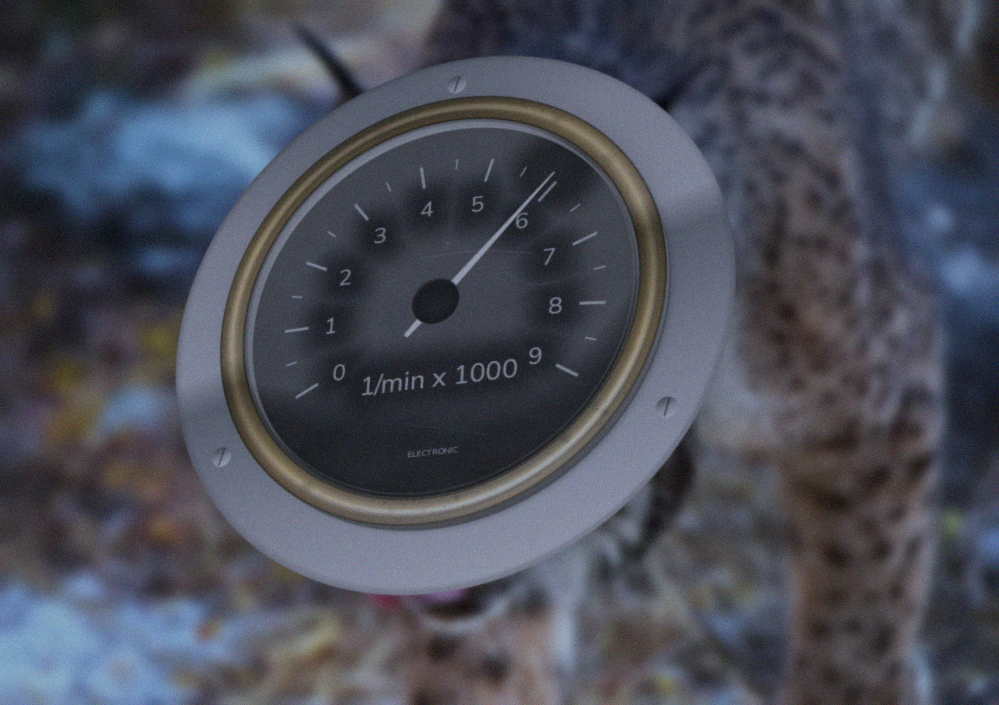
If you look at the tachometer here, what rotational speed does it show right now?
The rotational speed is 6000 rpm
